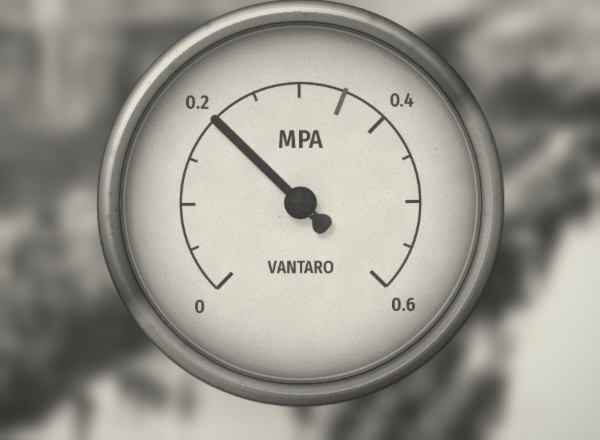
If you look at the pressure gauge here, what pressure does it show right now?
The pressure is 0.2 MPa
